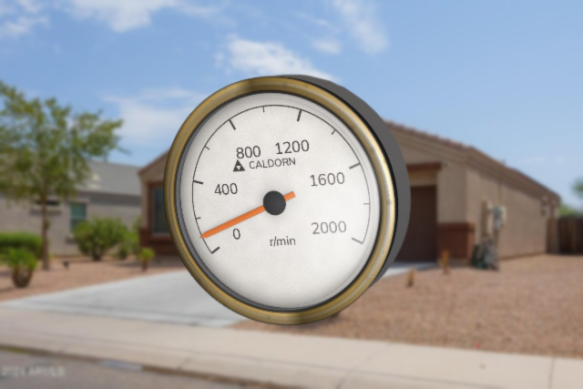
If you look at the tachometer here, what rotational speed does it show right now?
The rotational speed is 100 rpm
